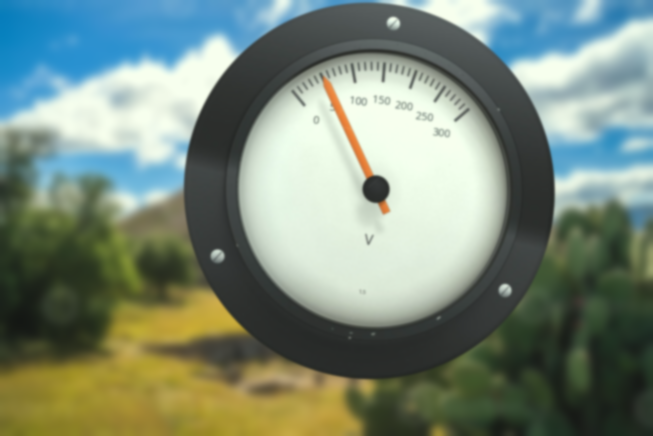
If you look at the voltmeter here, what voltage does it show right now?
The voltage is 50 V
